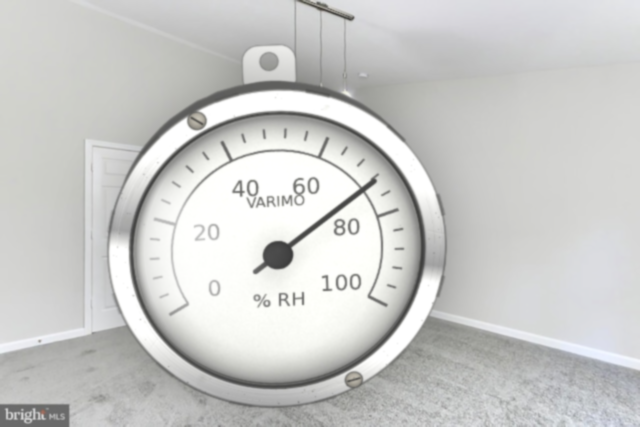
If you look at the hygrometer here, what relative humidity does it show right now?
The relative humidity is 72 %
